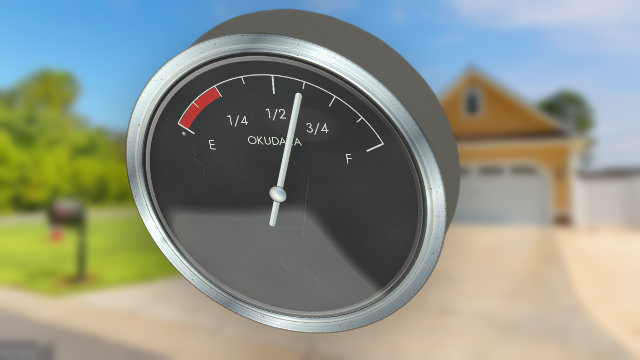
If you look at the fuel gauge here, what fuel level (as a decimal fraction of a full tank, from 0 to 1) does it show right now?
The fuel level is 0.625
